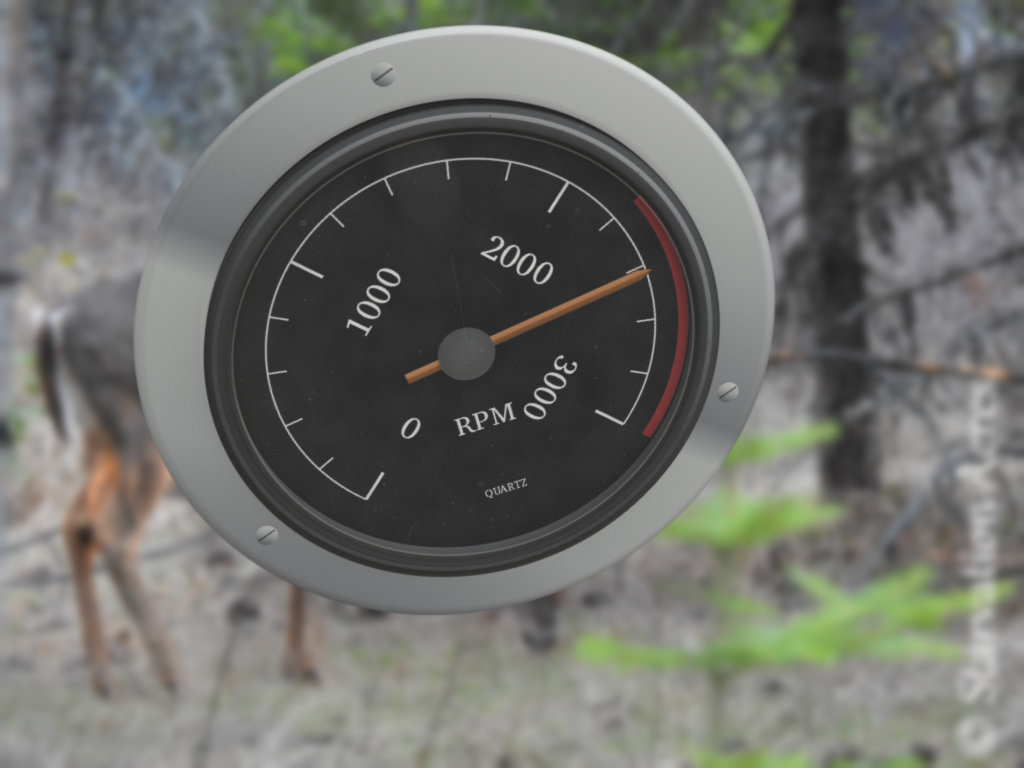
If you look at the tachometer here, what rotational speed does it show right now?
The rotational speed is 2400 rpm
